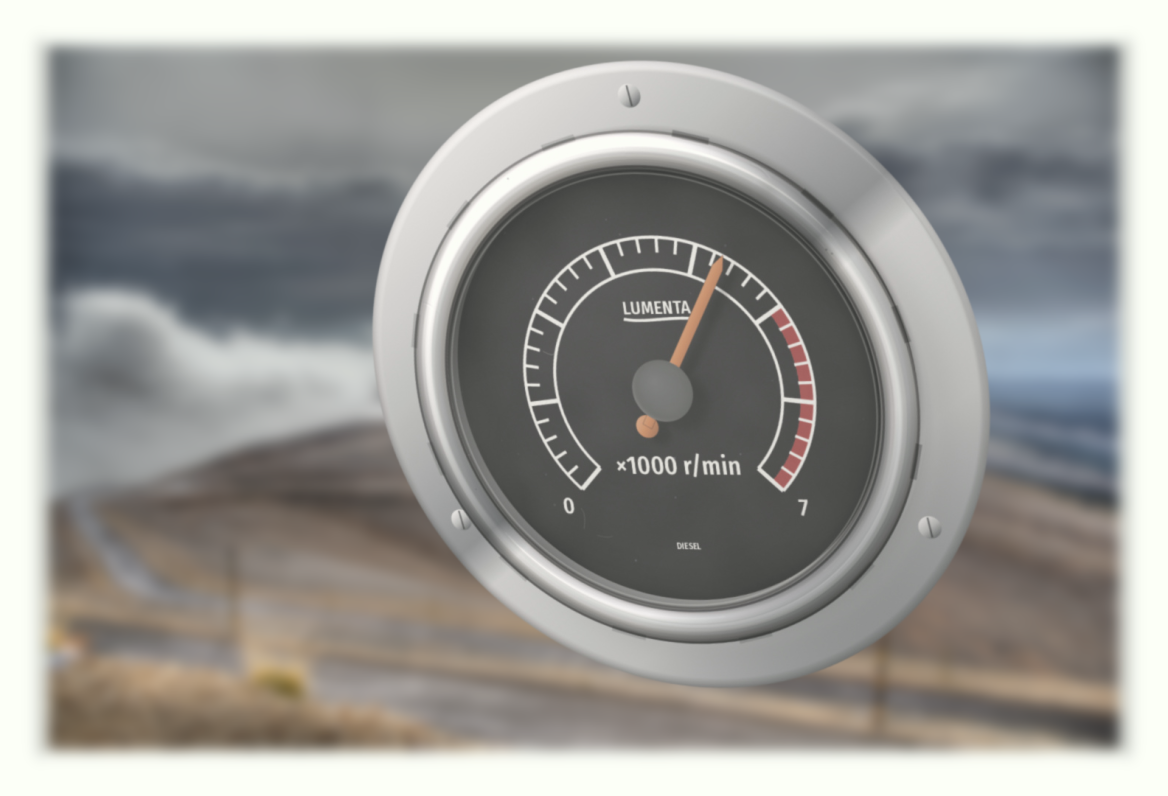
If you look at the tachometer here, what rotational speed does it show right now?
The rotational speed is 4300 rpm
